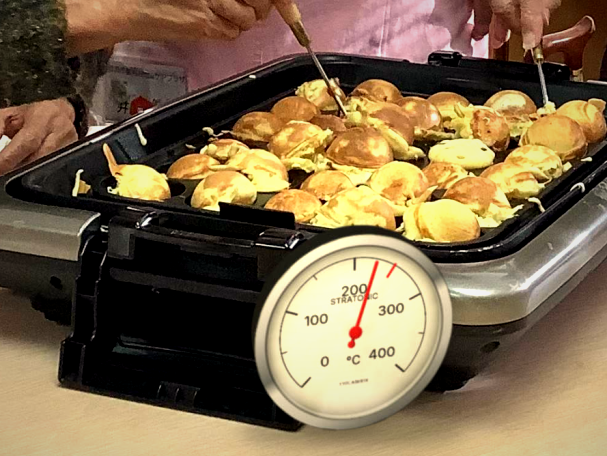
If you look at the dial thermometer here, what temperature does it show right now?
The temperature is 225 °C
